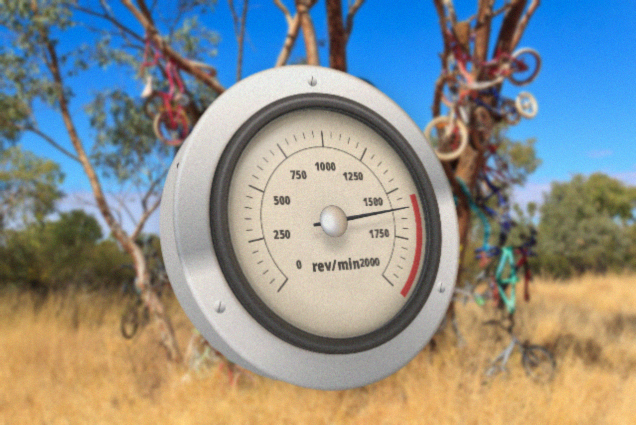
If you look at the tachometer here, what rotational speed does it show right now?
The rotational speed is 1600 rpm
